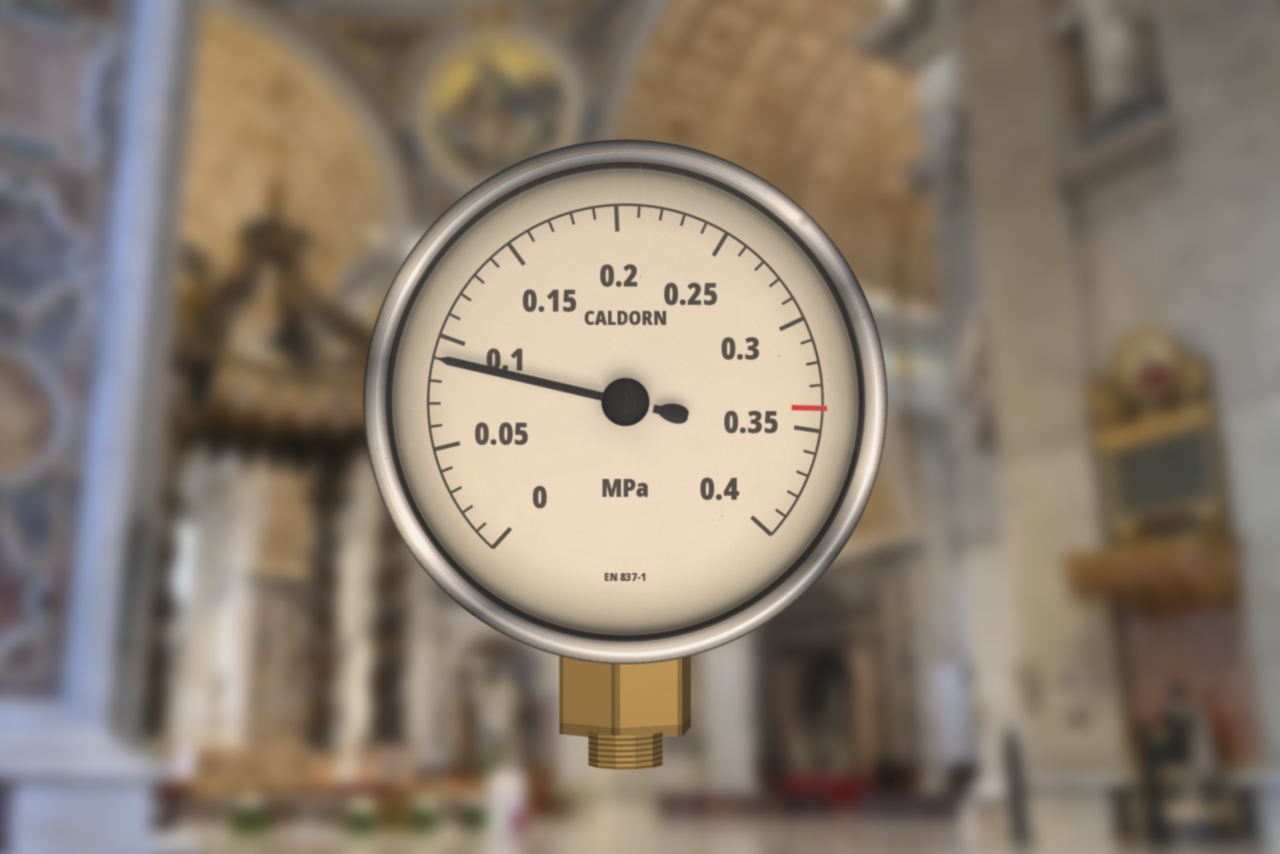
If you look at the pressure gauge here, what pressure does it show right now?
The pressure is 0.09 MPa
